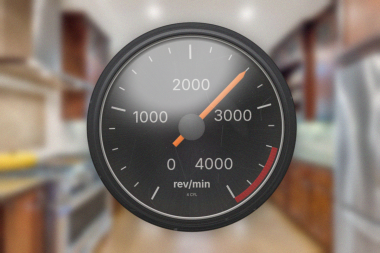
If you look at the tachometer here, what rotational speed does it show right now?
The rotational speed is 2600 rpm
